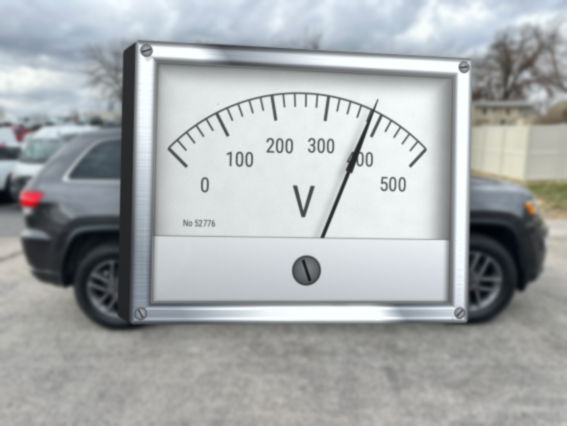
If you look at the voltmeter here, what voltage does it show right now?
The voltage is 380 V
